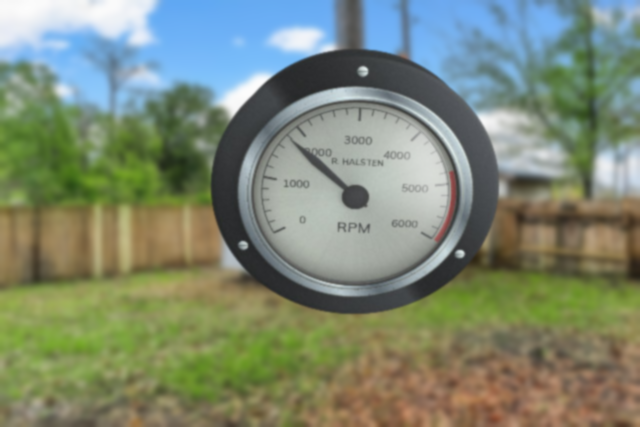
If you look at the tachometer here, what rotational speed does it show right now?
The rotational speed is 1800 rpm
